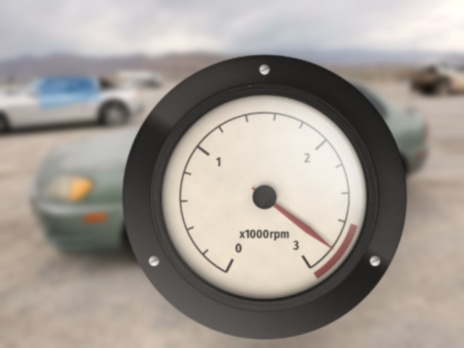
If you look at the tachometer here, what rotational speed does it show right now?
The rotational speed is 2800 rpm
